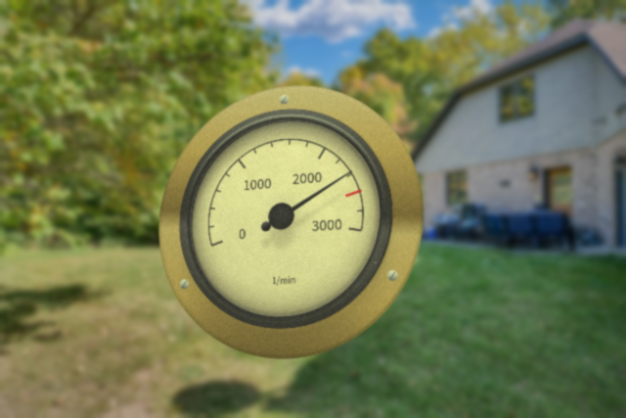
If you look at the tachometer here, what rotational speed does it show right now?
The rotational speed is 2400 rpm
